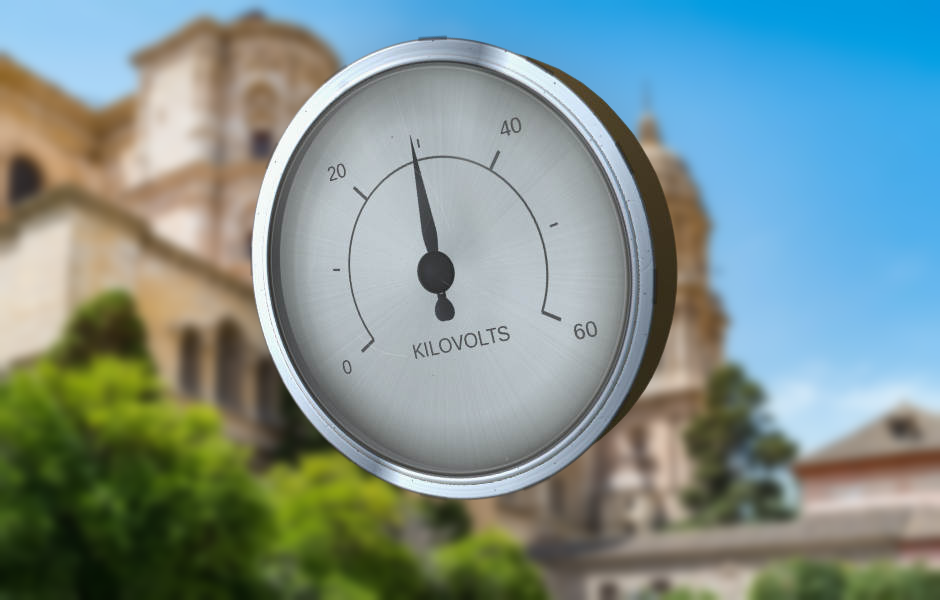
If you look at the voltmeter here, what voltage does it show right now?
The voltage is 30 kV
